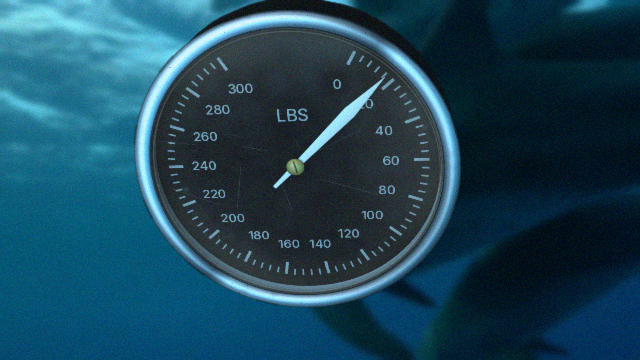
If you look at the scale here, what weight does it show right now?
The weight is 16 lb
